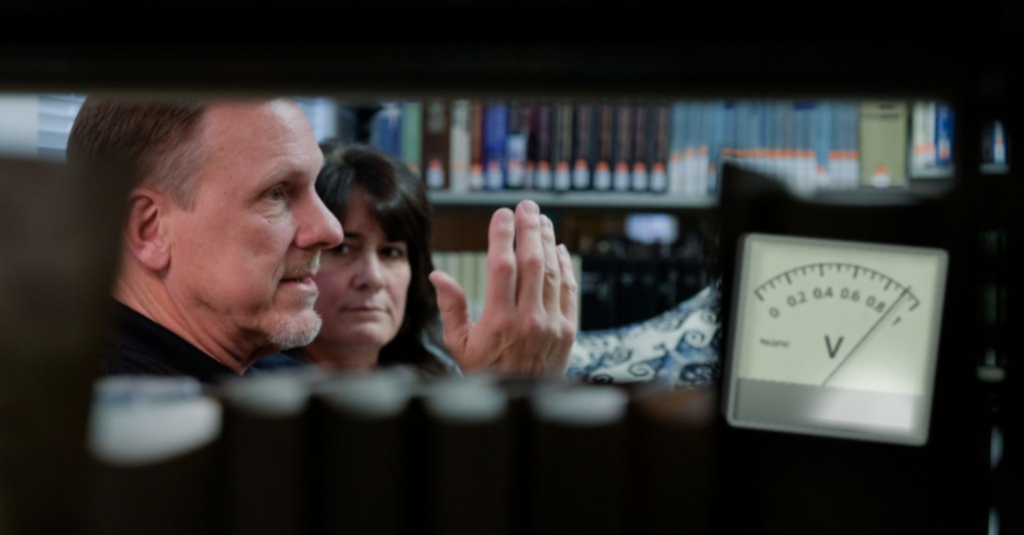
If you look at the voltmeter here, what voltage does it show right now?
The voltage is 0.9 V
